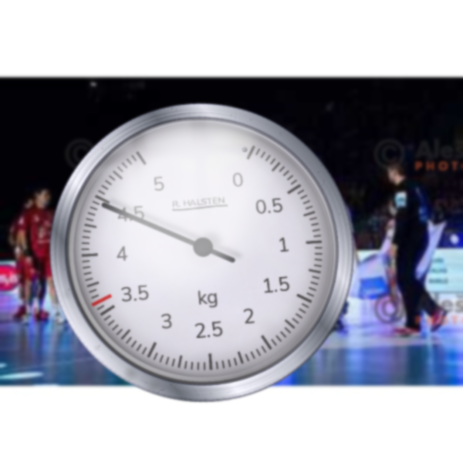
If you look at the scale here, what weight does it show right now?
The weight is 4.45 kg
